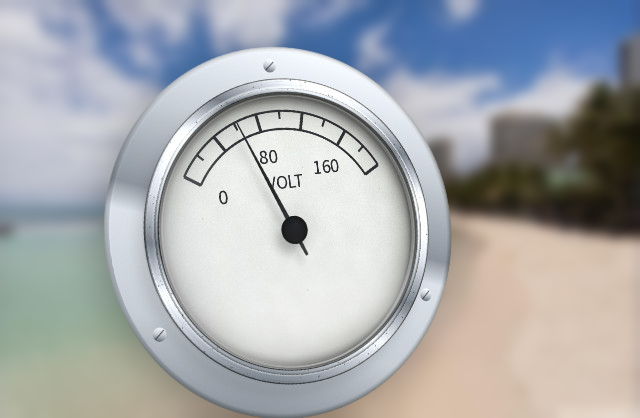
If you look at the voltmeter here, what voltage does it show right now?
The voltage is 60 V
